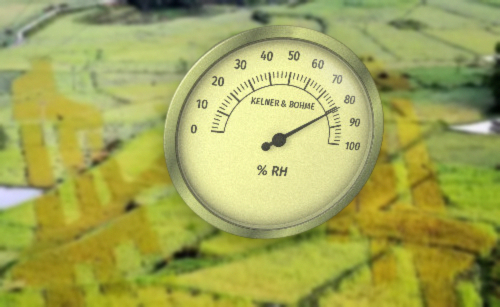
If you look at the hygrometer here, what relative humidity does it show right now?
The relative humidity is 80 %
